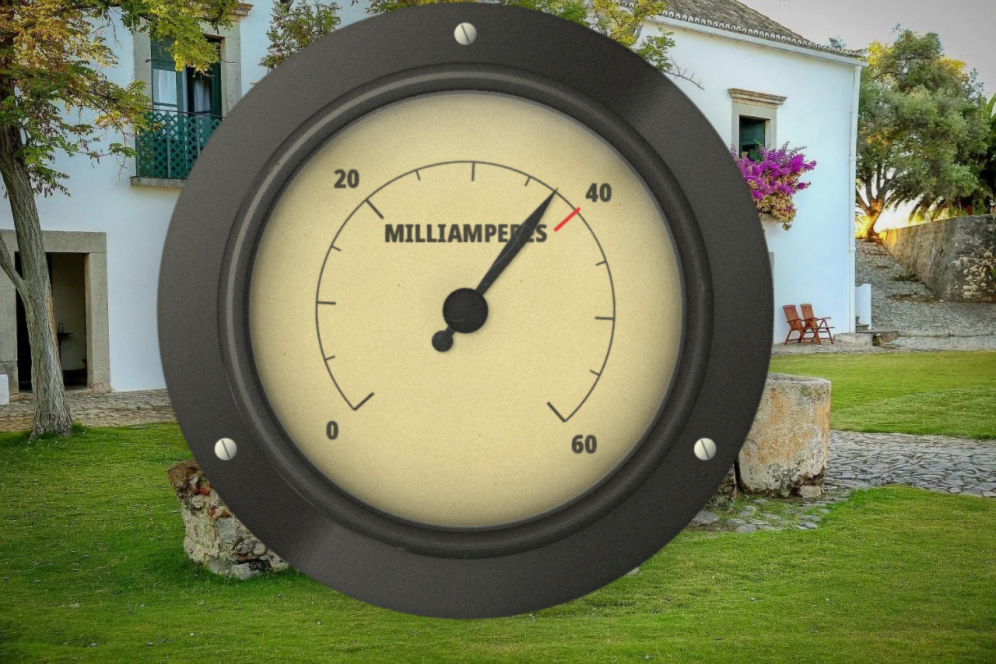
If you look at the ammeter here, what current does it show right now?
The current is 37.5 mA
